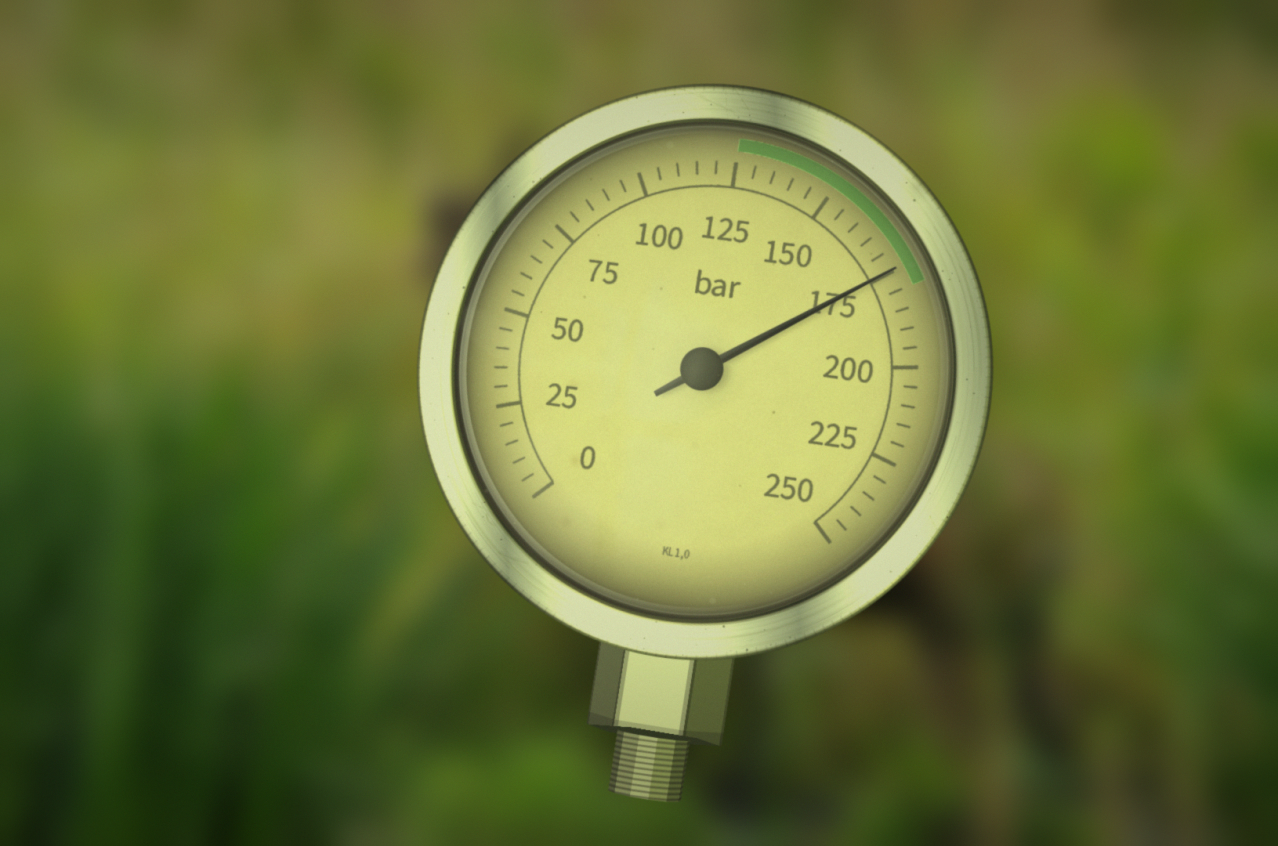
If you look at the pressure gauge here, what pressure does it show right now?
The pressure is 175 bar
